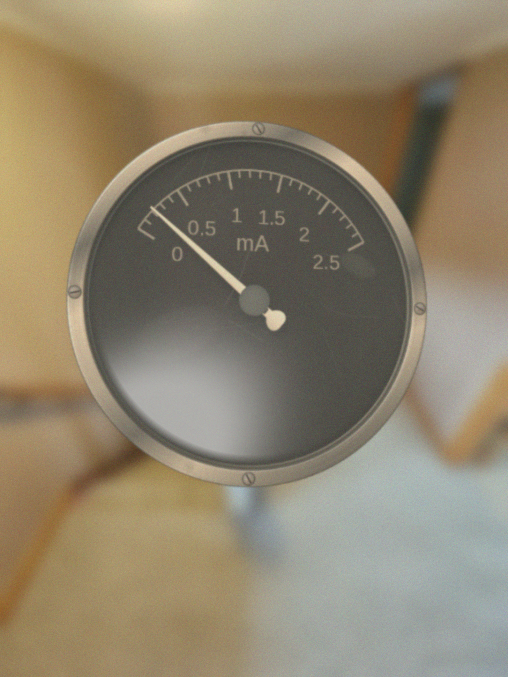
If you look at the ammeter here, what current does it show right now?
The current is 0.2 mA
